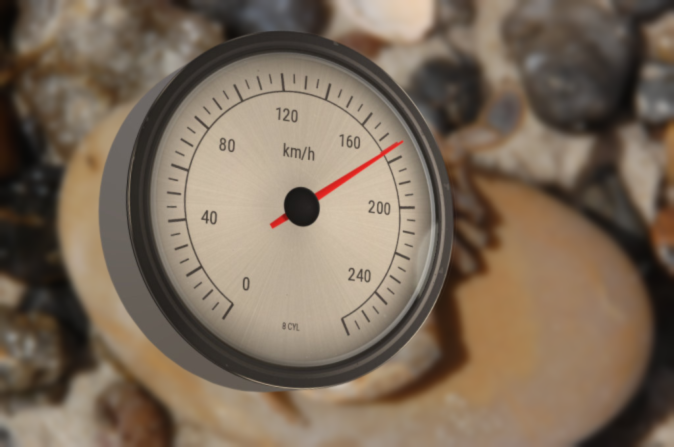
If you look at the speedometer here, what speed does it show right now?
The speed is 175 km/h
